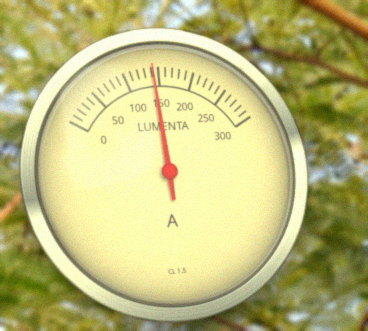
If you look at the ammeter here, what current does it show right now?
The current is 140 A
